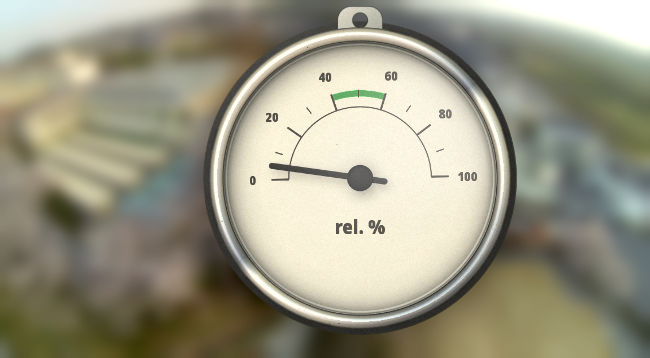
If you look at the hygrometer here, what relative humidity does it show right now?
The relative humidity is 5 %
